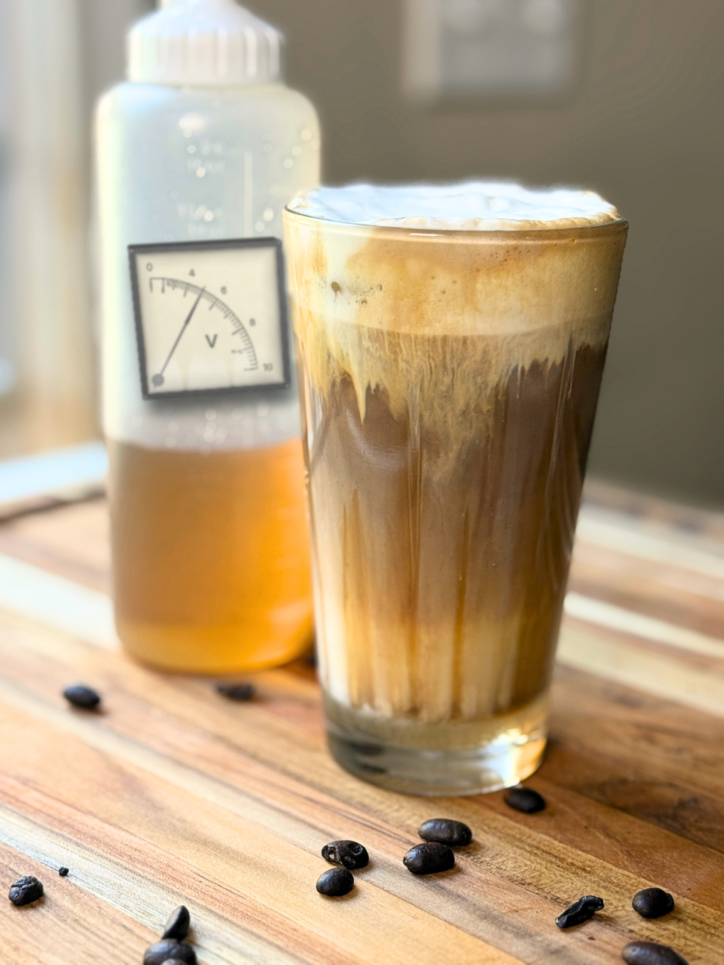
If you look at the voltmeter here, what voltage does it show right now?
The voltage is 5 V
